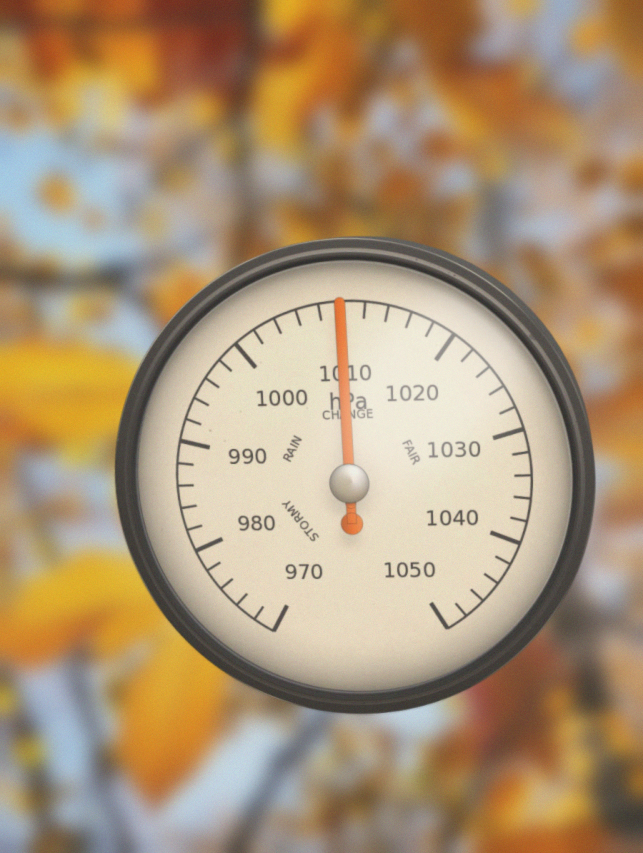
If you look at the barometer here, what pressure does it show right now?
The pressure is 1010 hPa
